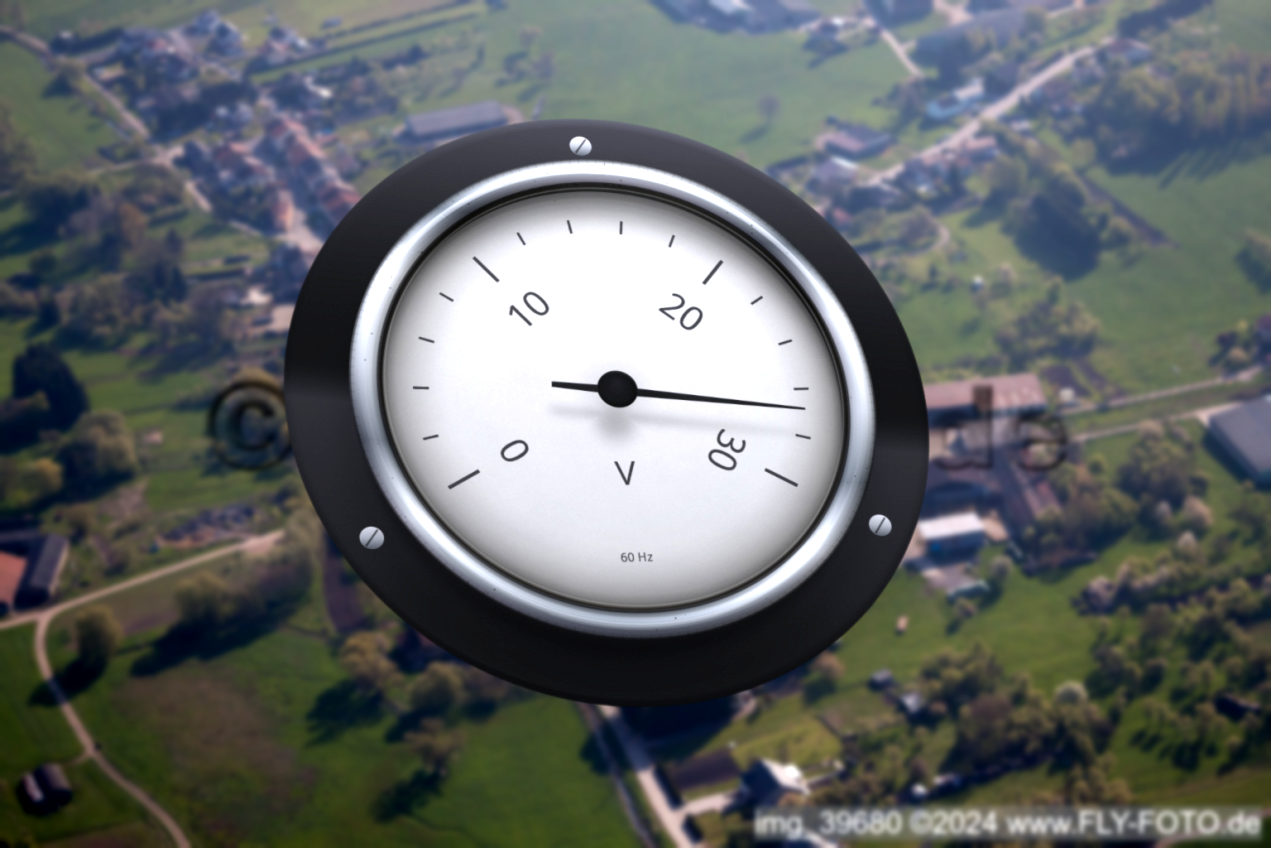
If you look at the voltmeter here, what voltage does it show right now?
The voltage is 27 V
